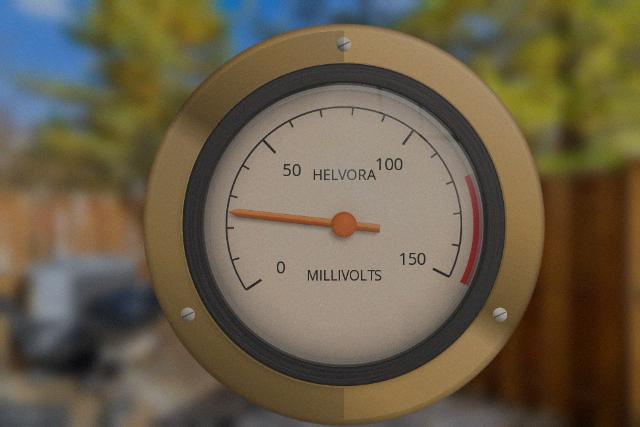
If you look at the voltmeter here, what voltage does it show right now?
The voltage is 25 mV
